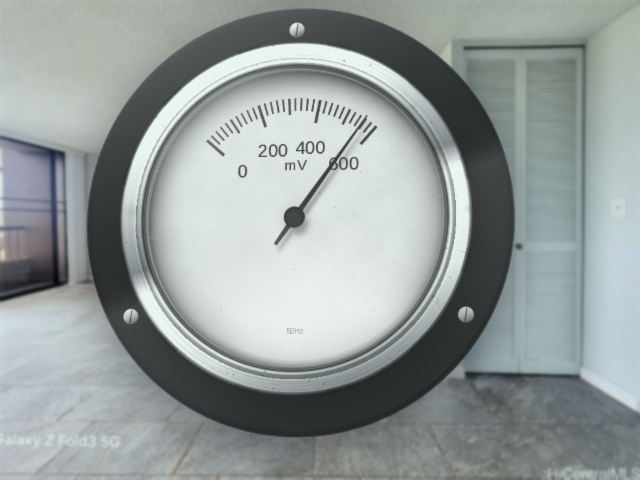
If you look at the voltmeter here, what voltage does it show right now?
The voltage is 560 mV
